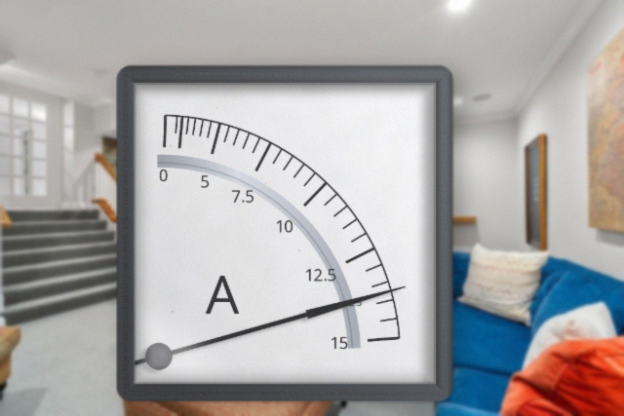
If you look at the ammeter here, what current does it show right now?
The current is 13.75 A
